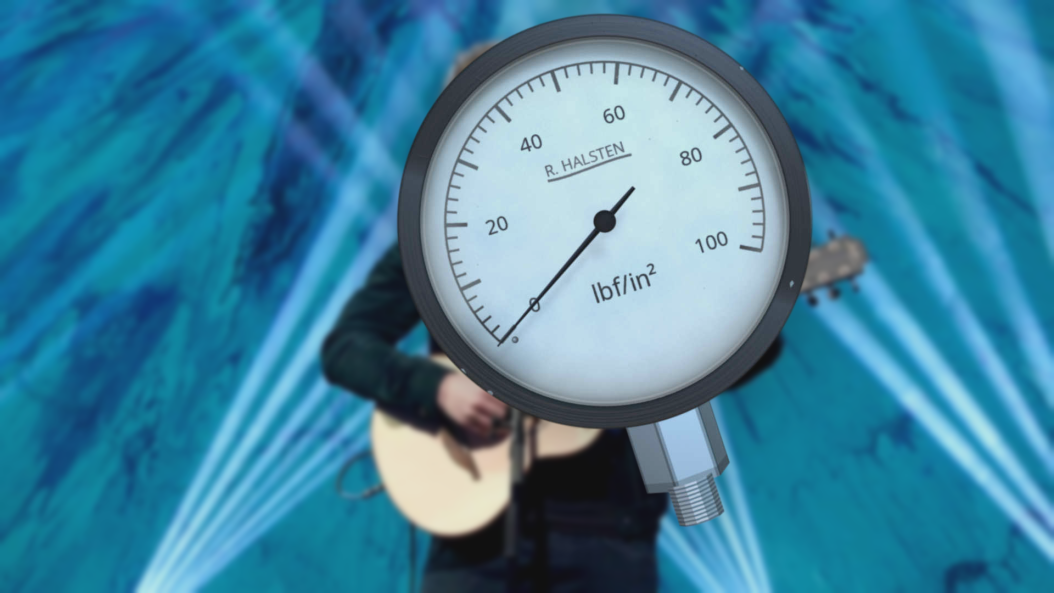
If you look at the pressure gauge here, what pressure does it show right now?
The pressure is 0 psi
